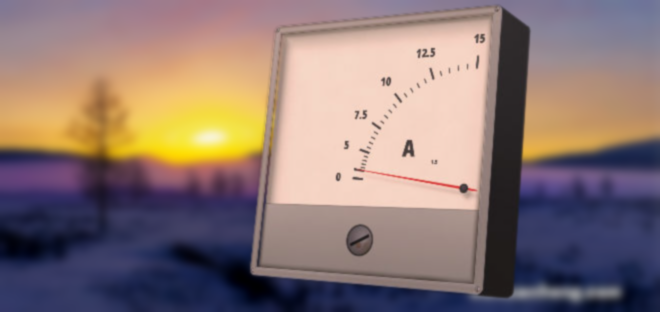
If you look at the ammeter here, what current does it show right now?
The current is 2.5 A
